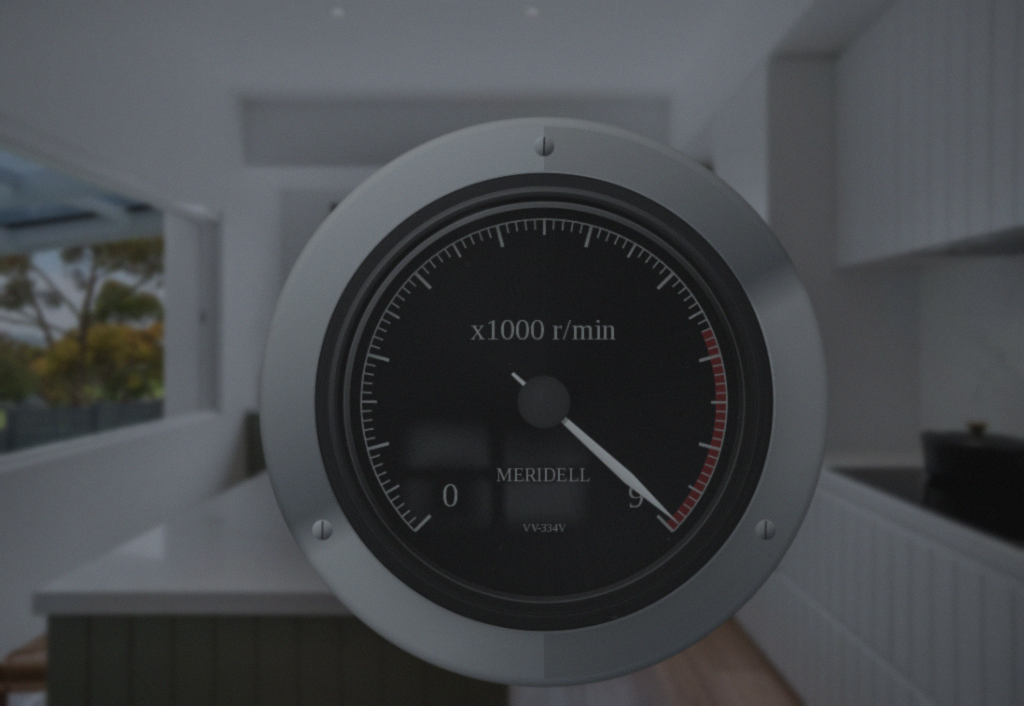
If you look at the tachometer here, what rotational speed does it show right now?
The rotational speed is 8900 rpm
